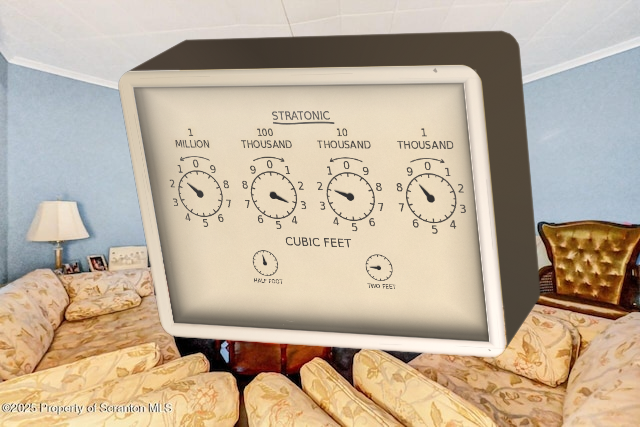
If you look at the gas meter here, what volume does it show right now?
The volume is 131900 ft³
